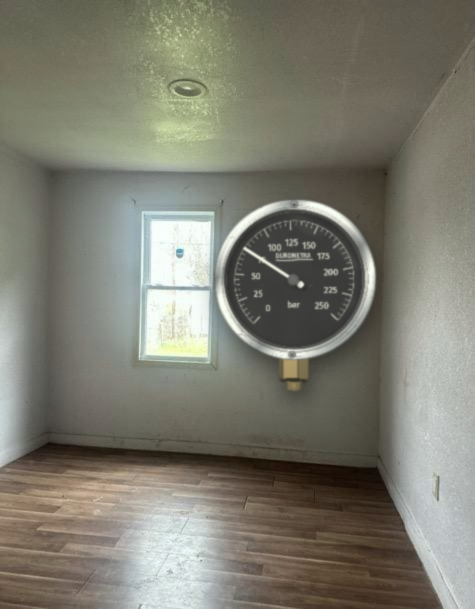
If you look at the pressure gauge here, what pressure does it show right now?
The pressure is 75 bar
